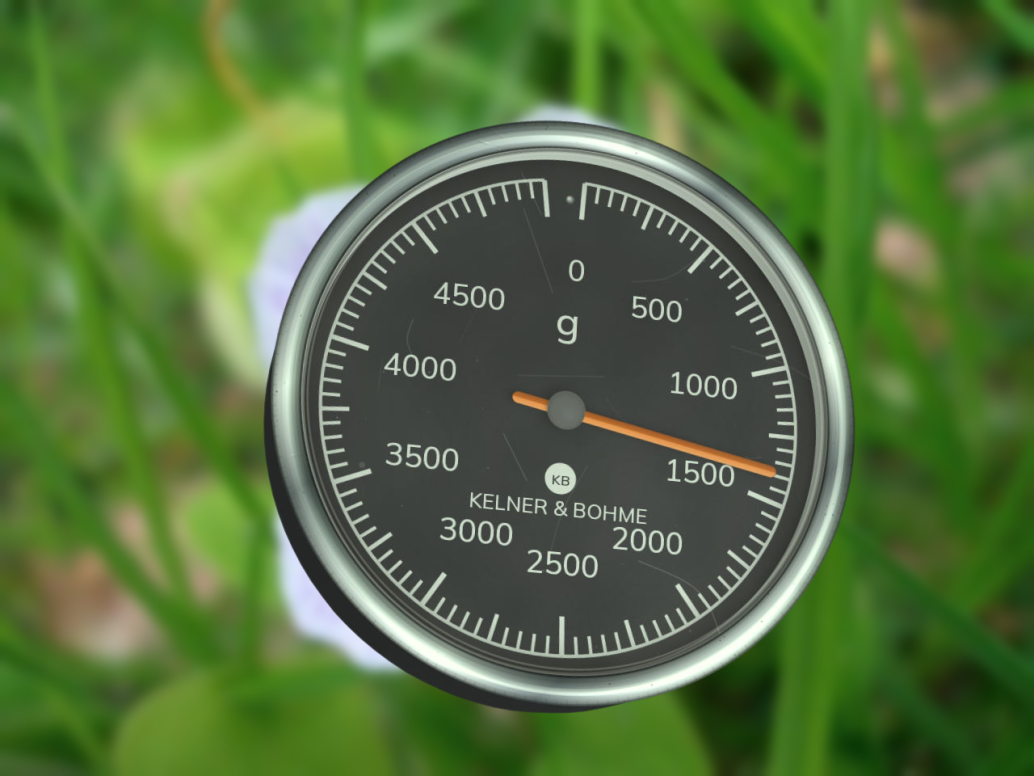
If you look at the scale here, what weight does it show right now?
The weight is 1400 g
